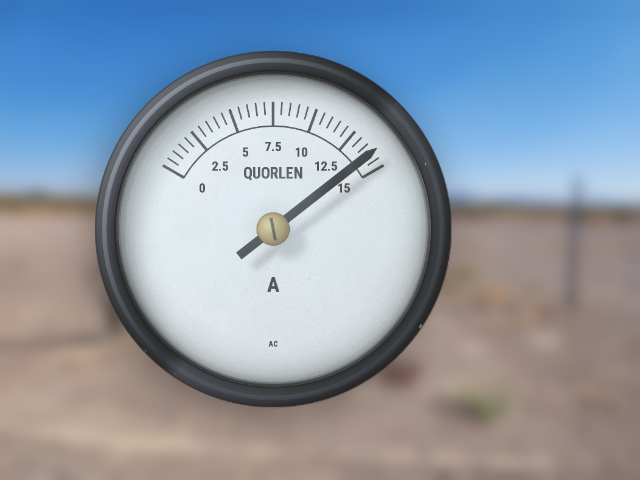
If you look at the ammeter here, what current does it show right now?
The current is 14 A
